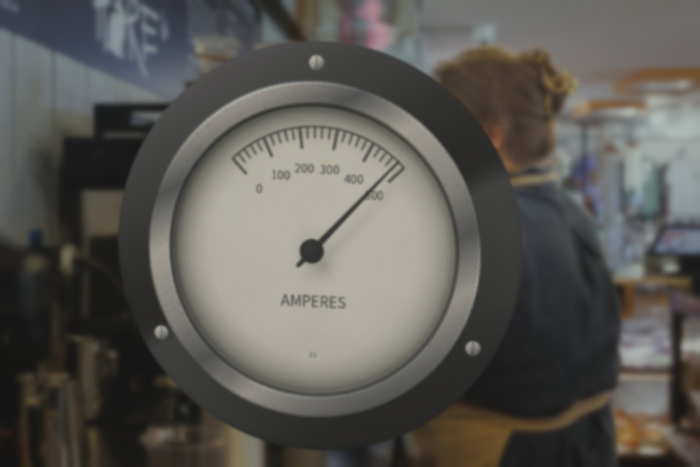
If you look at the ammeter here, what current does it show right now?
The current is 480 A
